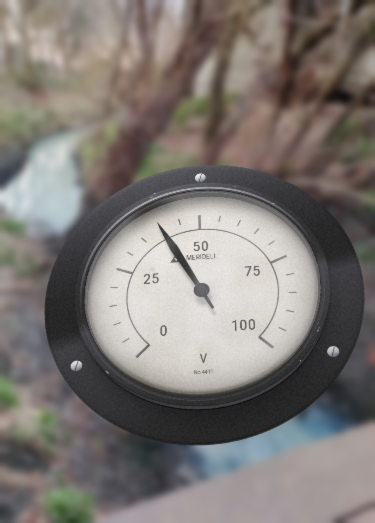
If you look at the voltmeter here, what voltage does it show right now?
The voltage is 40 V
